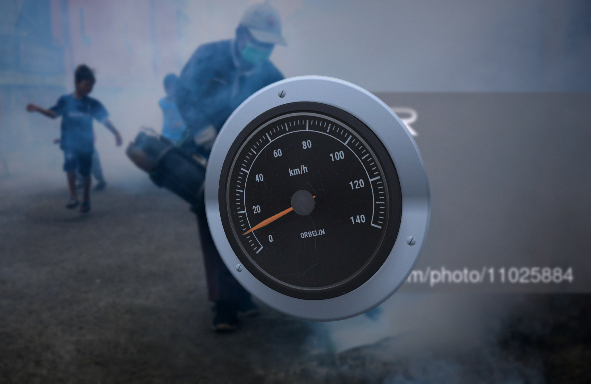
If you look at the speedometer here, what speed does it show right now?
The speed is 10 km/h
